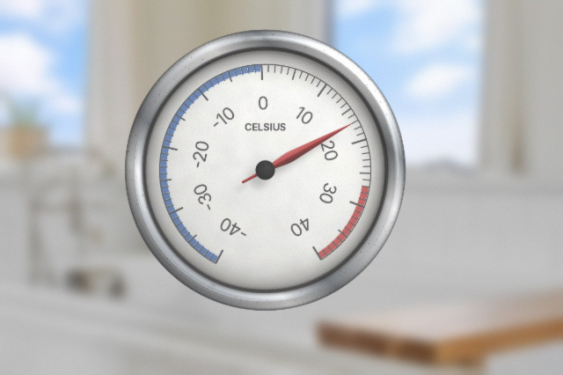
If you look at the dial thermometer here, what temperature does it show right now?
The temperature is 17 °C
